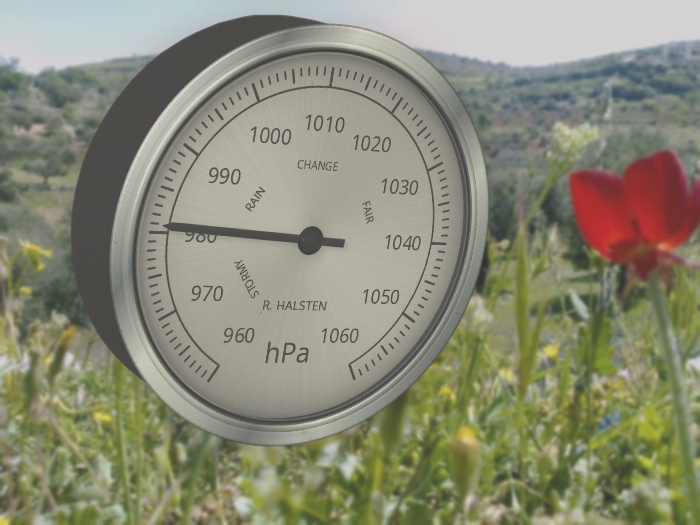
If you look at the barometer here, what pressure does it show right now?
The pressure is 981 hPa
